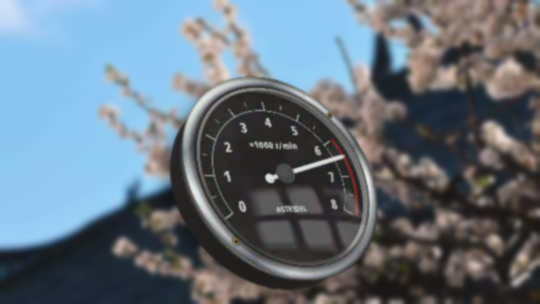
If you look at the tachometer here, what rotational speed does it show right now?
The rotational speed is 6500 rpm
